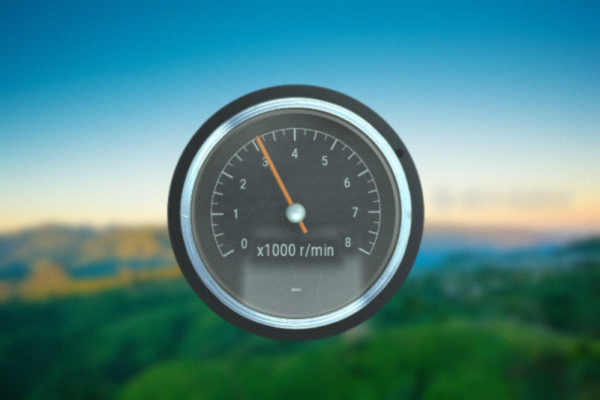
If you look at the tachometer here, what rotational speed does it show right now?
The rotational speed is 3125 rpm
